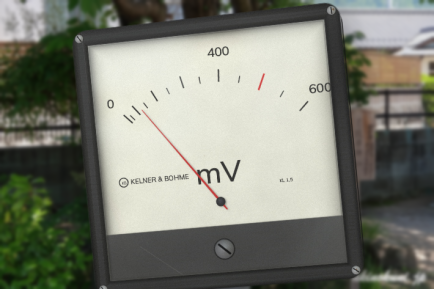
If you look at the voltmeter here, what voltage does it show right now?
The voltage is 125 mV
